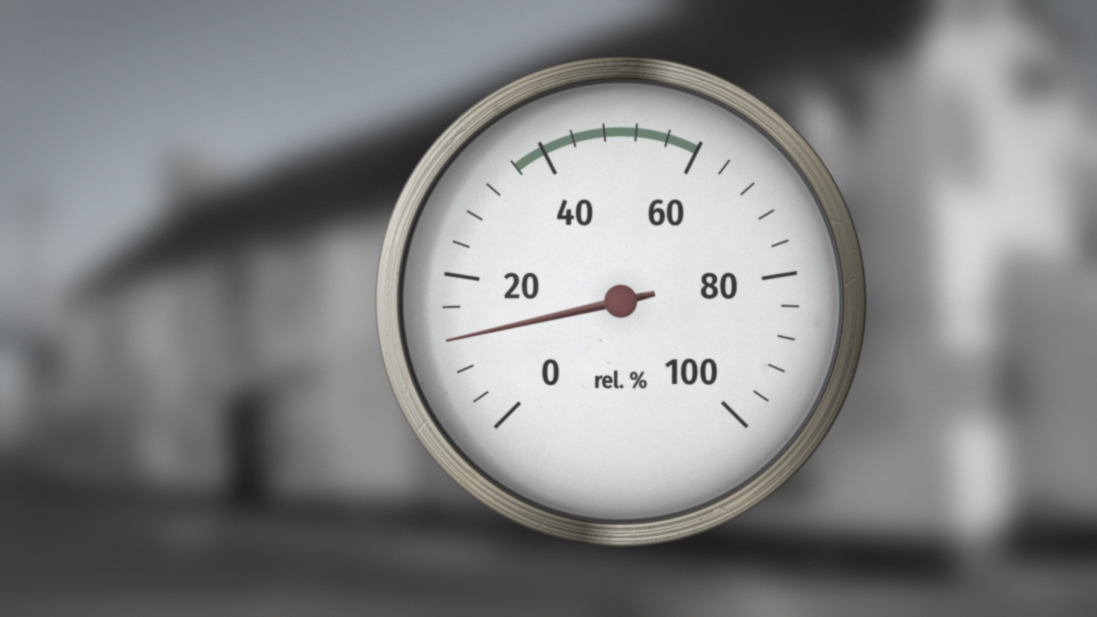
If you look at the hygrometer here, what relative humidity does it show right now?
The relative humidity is 12 %
